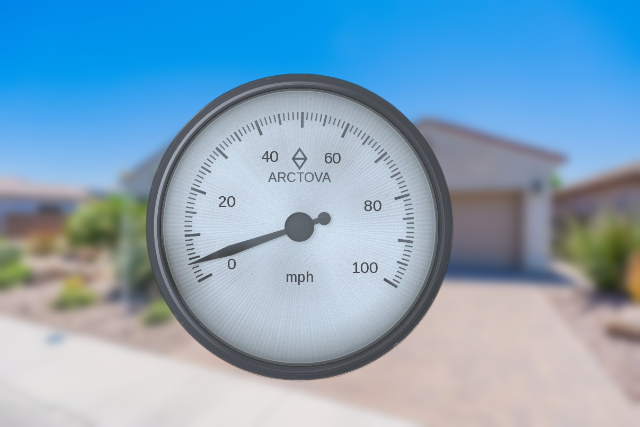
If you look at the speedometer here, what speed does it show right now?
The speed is 4 mph
